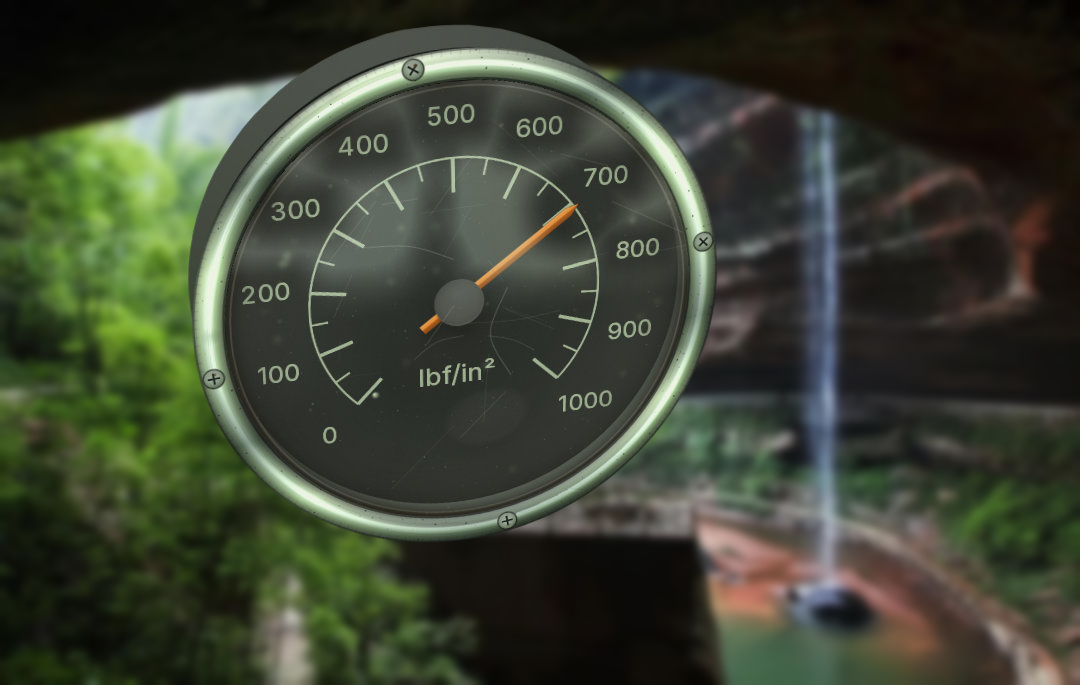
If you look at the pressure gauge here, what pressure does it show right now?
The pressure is 700 psi
